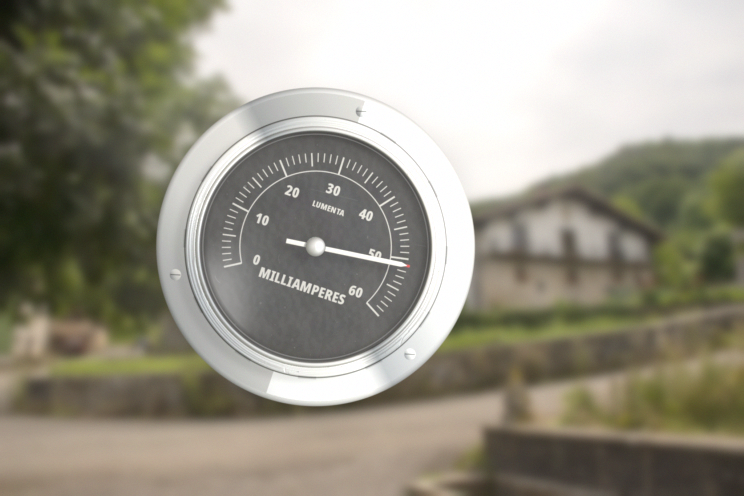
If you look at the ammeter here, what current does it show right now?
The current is 51 mA
